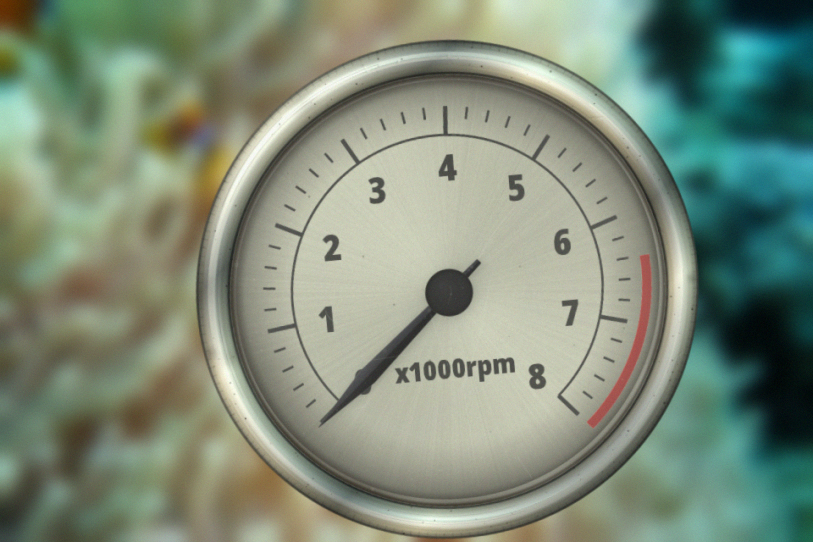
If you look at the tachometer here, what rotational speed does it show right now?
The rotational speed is 0 rpm
